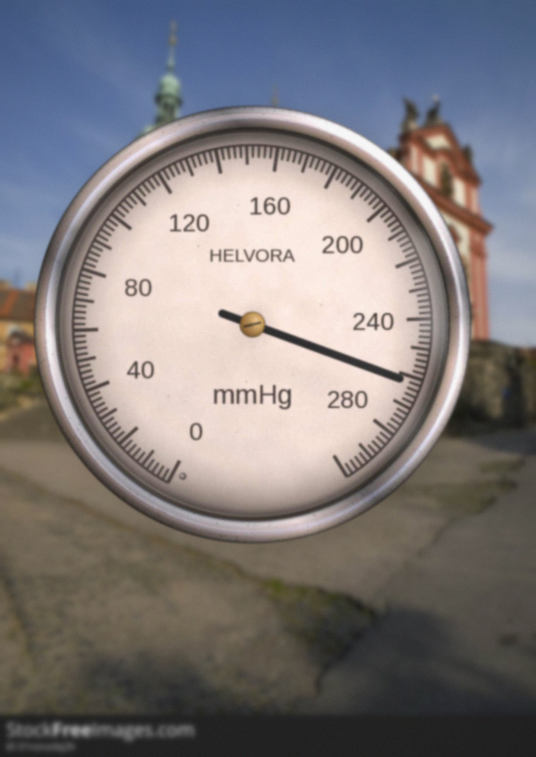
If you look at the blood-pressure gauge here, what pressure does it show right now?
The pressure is 262 mmHg
